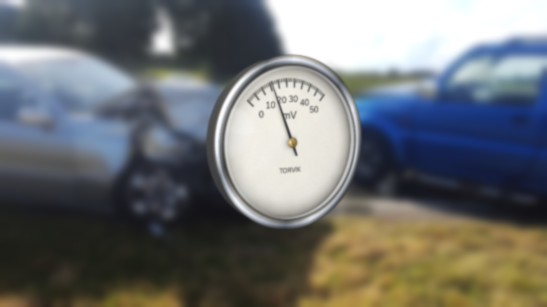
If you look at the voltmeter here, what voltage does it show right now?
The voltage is 15 mV
